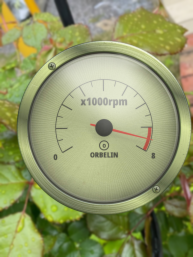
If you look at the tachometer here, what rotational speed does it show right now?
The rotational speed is 7500 rpm
